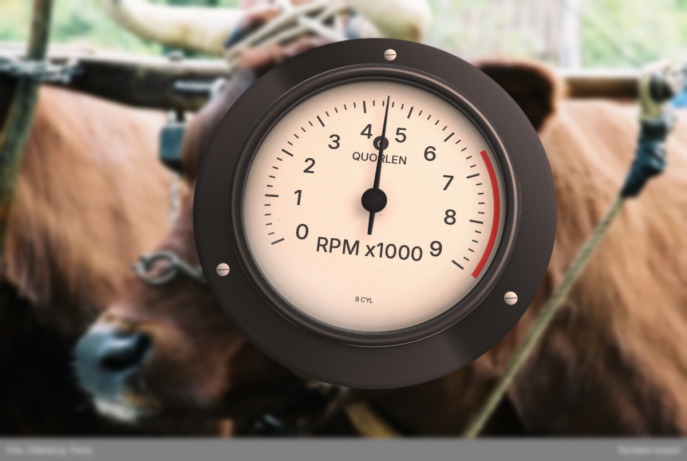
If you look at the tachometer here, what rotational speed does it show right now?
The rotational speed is 4500 rpm
